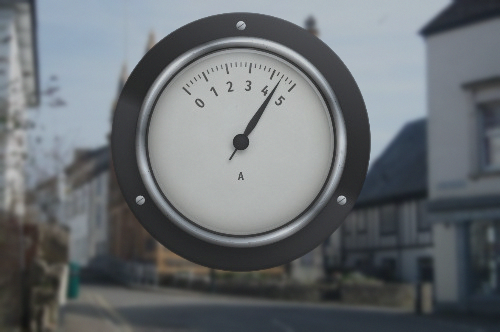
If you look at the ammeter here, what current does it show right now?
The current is 4.4 A
